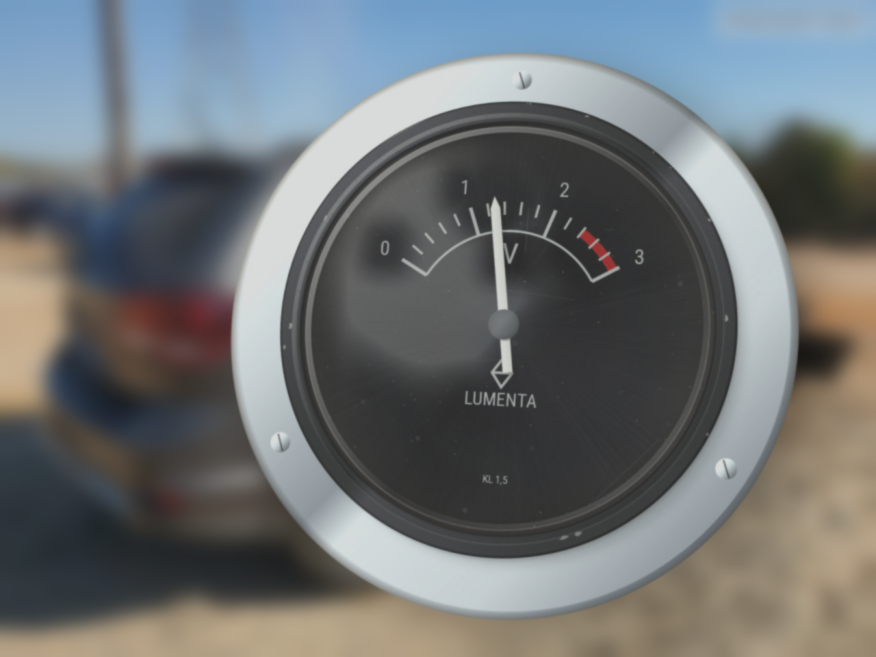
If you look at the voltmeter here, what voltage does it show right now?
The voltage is 1.3 V
